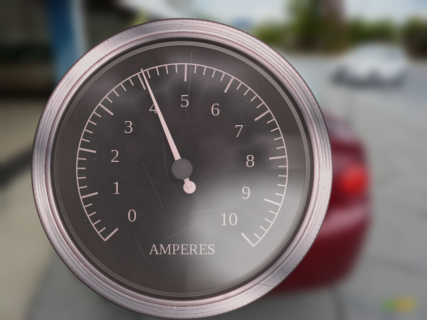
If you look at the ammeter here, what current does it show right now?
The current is 4.1 A
